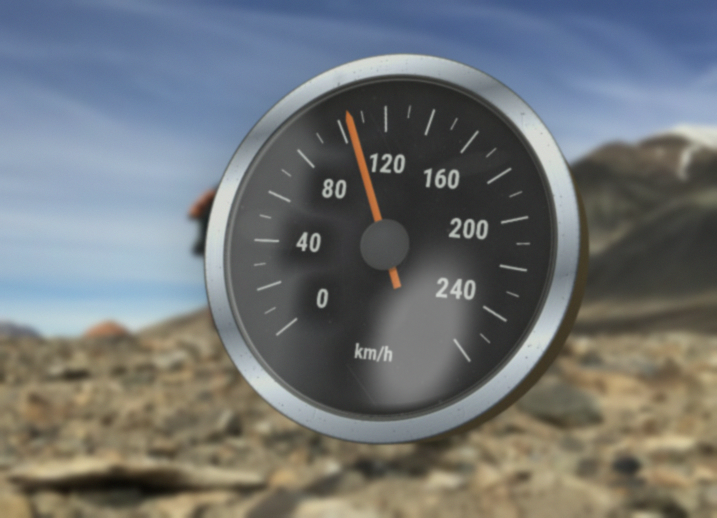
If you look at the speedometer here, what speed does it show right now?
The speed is 105 km/h
